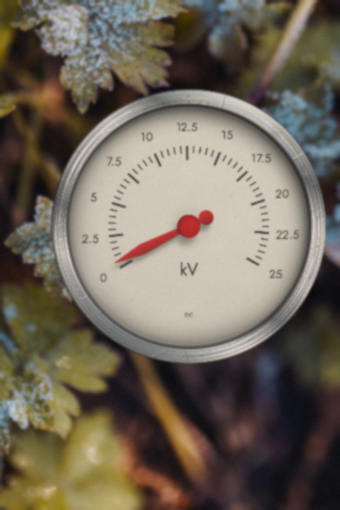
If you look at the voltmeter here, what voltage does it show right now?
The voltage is 0.5 kV
